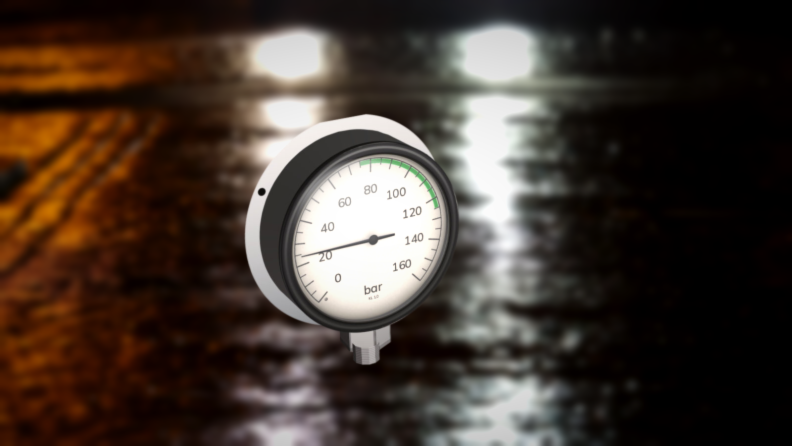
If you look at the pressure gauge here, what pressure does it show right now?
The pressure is 25 bar
